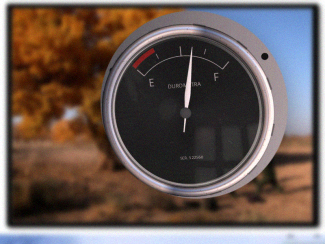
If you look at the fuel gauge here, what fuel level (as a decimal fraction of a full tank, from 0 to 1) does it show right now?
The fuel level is 0.625
